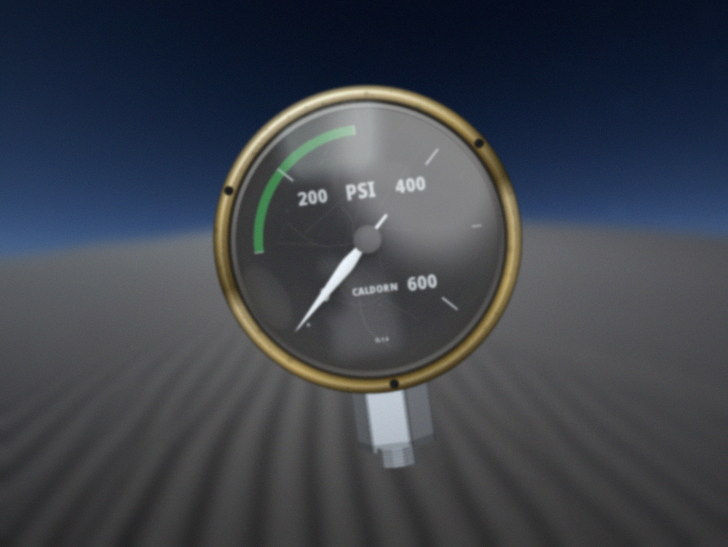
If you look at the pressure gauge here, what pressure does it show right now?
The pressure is 0 psi
